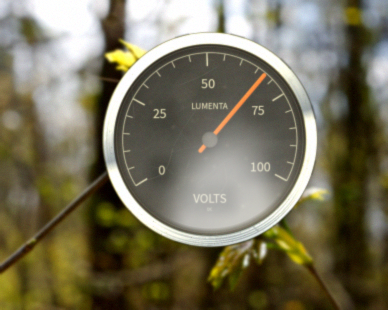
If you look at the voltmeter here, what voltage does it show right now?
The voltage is 67.5 V
